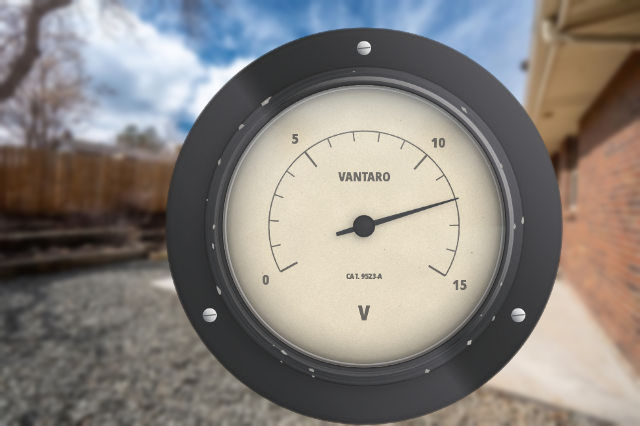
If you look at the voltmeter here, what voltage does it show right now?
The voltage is 12 V
